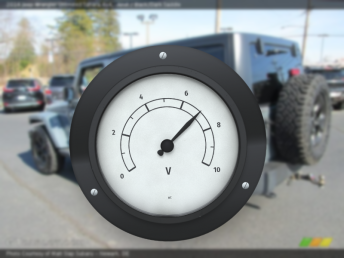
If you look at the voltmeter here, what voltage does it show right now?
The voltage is 7 V
